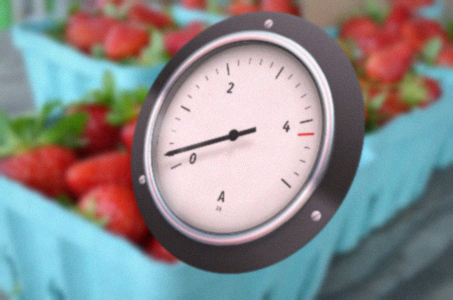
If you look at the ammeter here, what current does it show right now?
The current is 0.2 A
